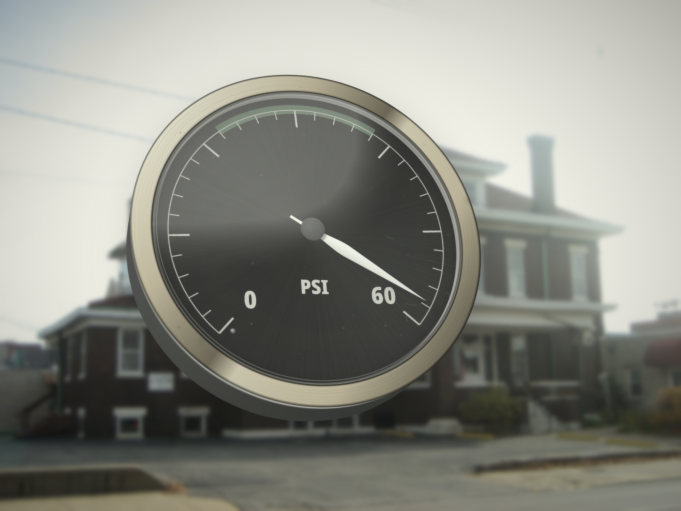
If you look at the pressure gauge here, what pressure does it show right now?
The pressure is 58 psi
